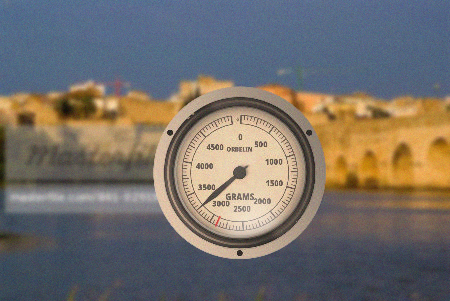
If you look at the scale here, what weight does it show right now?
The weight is 3250 g
